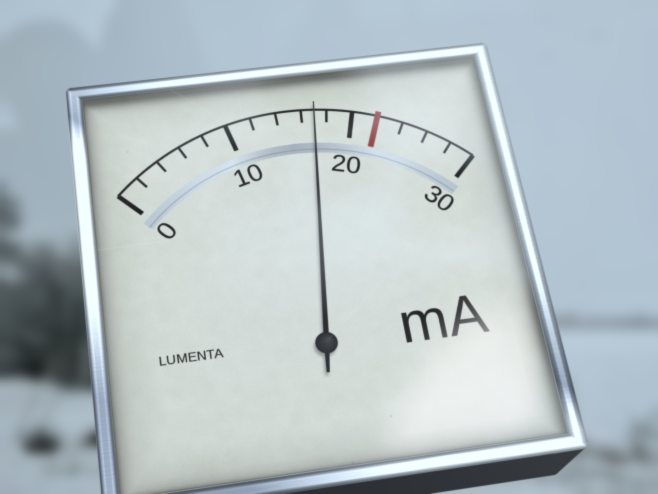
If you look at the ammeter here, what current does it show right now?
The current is 17 mA
